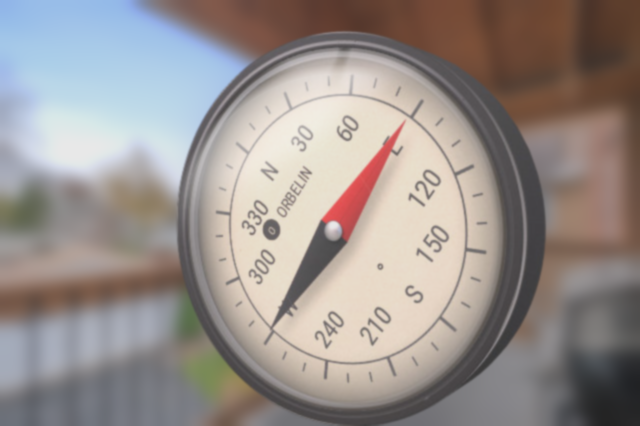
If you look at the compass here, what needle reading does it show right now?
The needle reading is 90 °
